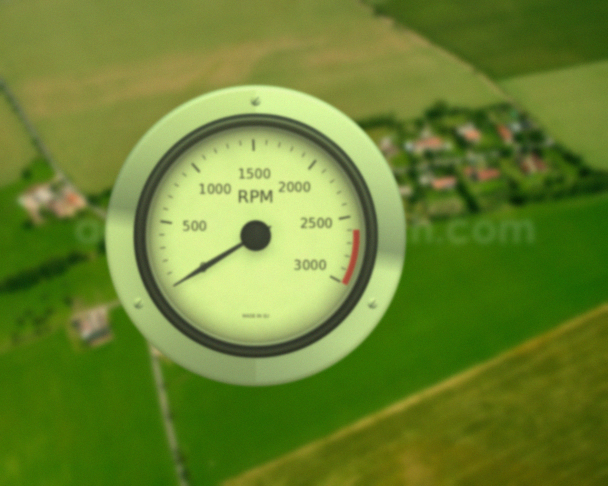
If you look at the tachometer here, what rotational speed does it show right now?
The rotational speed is 0 rpm
